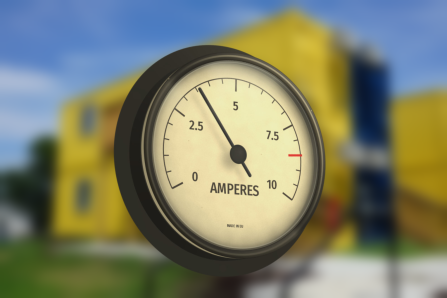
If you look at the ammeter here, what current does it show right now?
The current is 3.5 A
